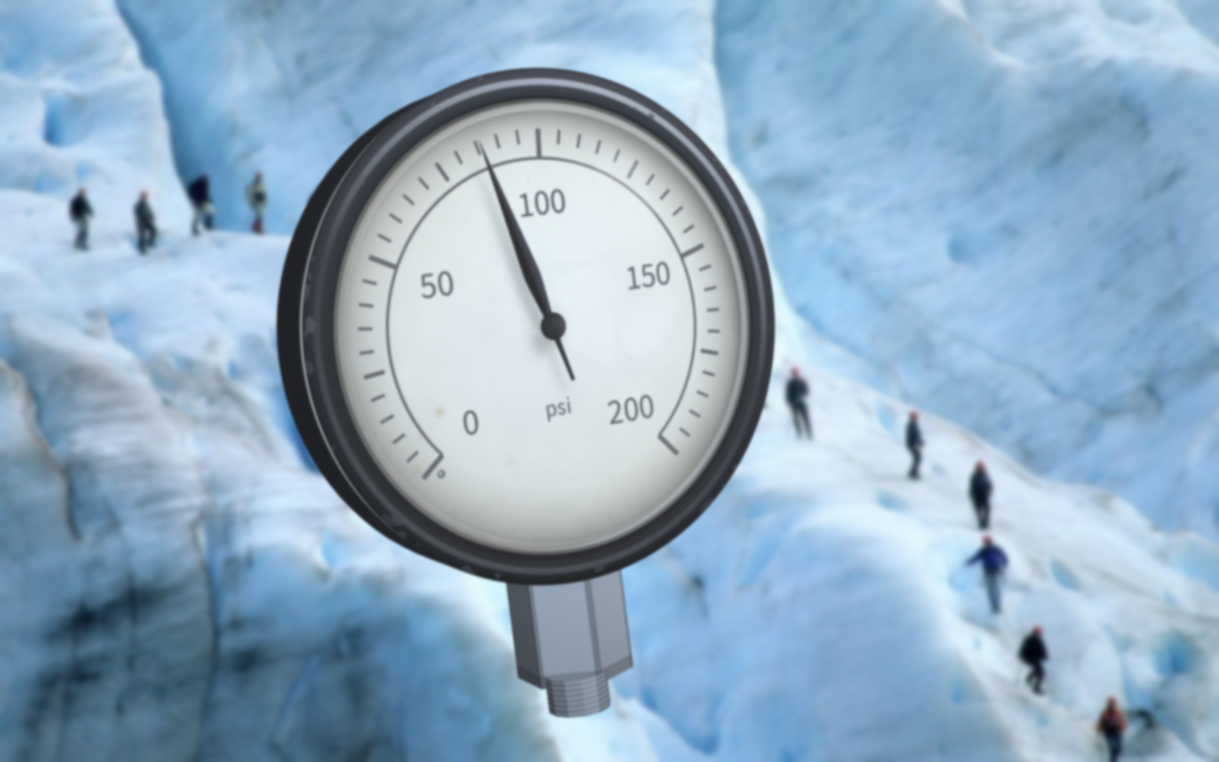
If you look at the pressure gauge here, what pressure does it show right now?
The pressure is 85 psi
